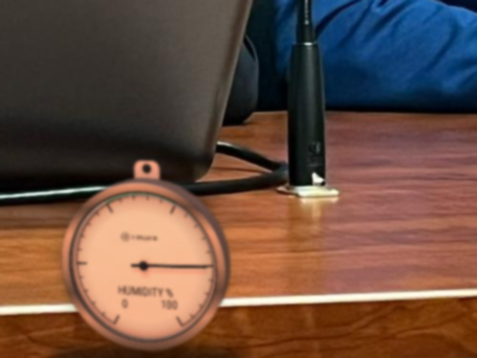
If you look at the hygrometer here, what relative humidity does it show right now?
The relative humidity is 80 %
